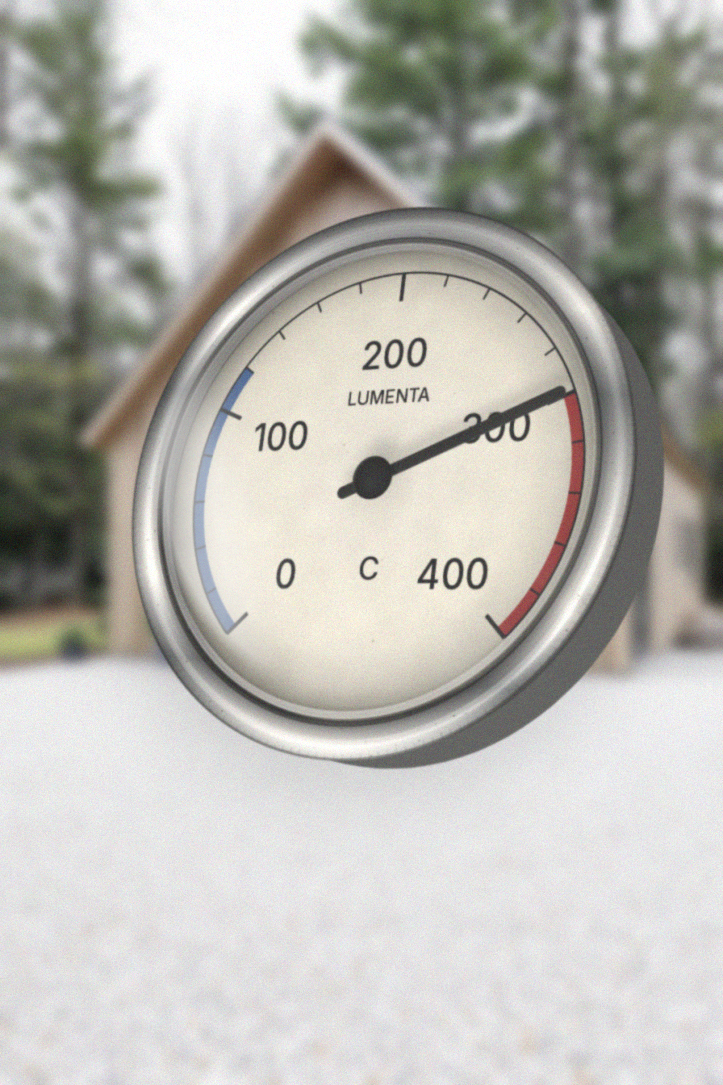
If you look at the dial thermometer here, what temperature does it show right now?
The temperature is 300 °C
